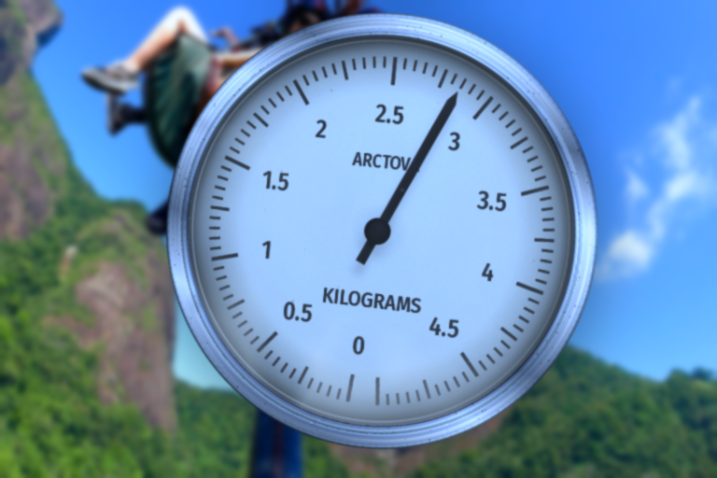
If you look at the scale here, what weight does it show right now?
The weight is 2.85 kg
